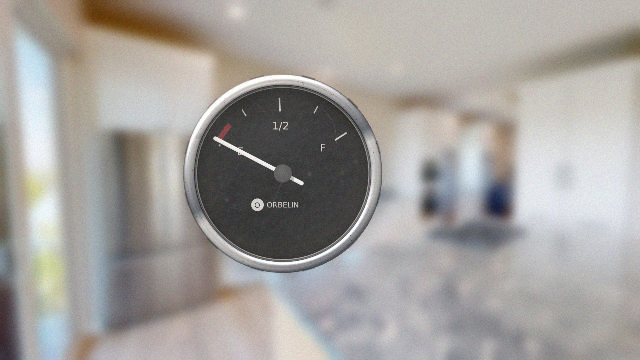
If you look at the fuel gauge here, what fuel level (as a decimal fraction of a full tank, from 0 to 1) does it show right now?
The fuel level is 0
